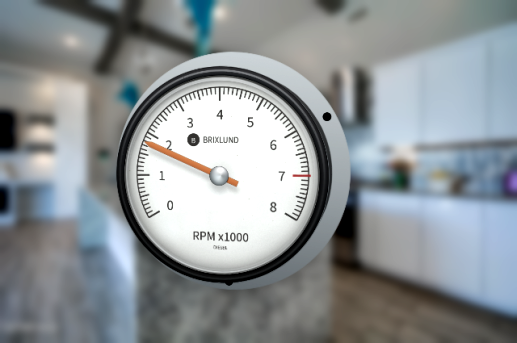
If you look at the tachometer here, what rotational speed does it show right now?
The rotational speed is 1800 rpm
